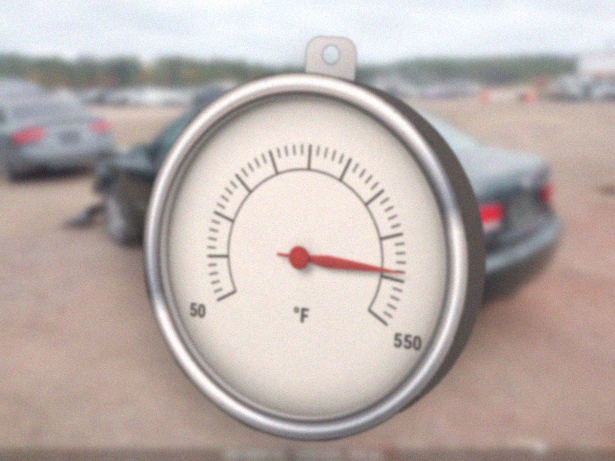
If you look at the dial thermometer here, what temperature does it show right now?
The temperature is 490 °F
